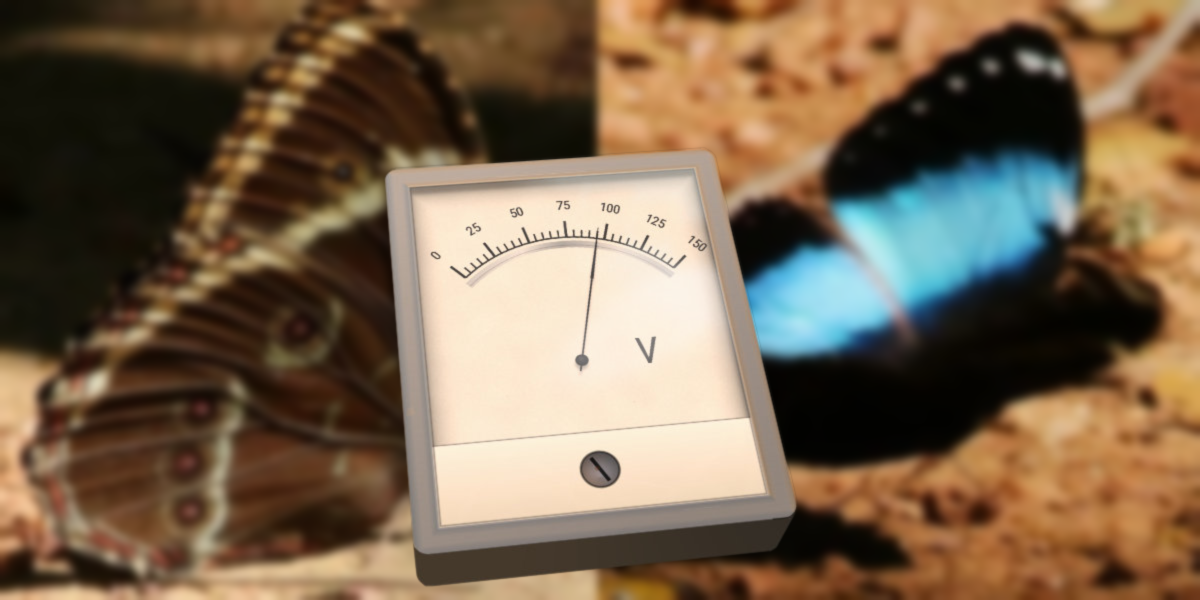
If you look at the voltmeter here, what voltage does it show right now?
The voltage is 95 V
